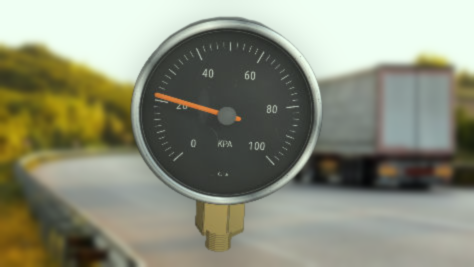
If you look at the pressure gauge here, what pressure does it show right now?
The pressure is 22 kPa
